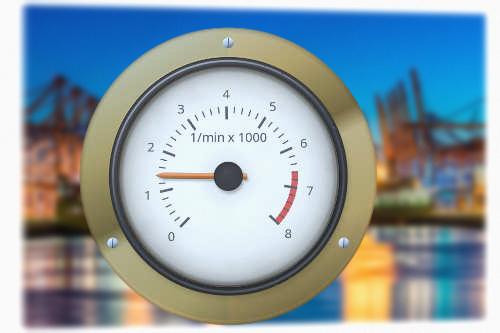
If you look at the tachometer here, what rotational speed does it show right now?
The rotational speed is 1400 rpm
